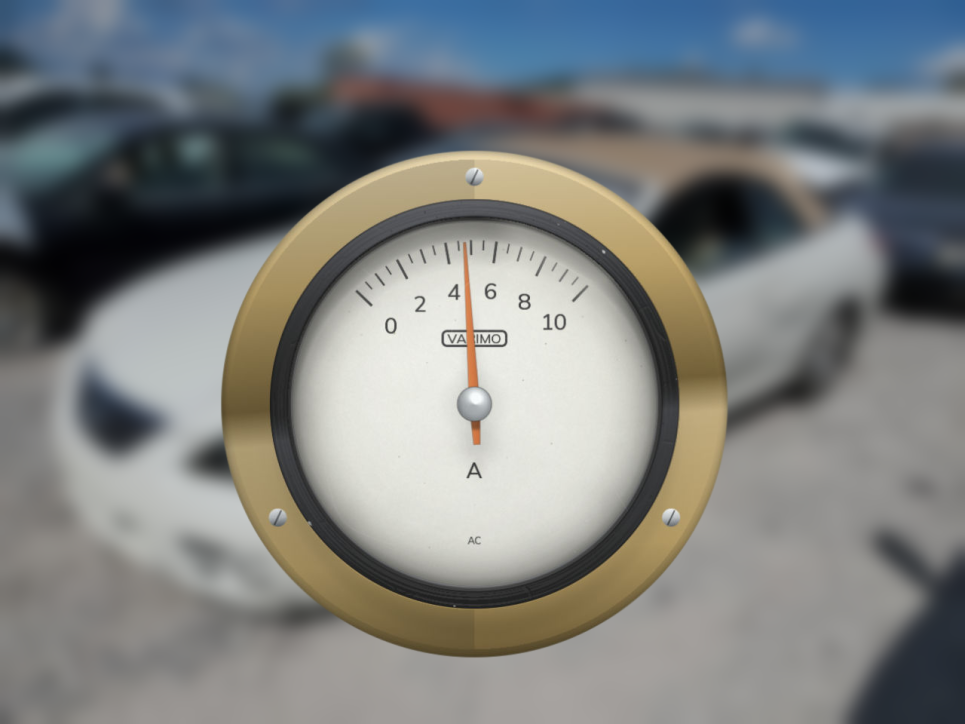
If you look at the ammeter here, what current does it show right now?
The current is 4.75 A
